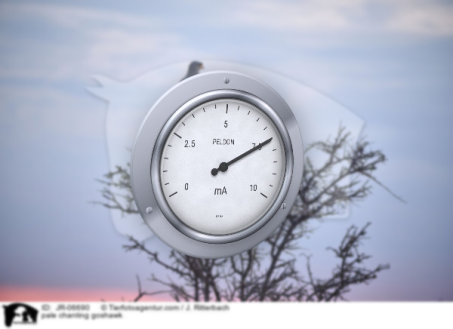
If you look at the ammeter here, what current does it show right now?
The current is 7.5 mA
